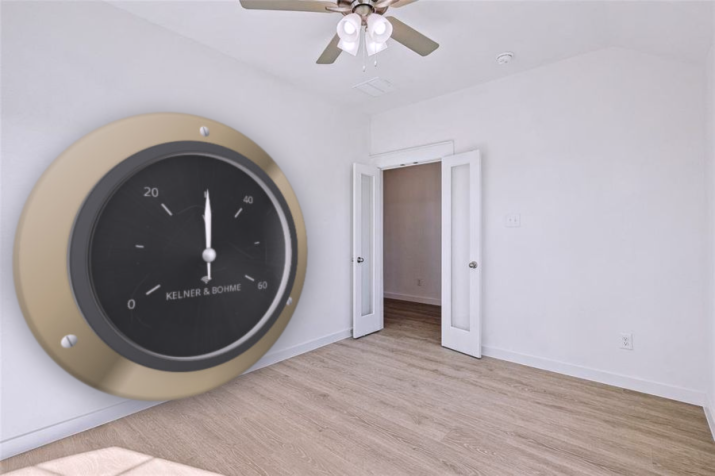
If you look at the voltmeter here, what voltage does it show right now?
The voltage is 30 V
